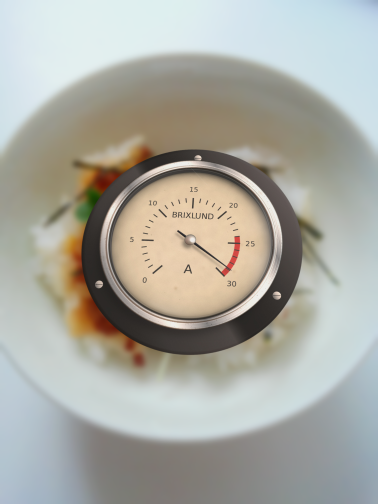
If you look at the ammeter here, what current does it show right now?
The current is 29 A
